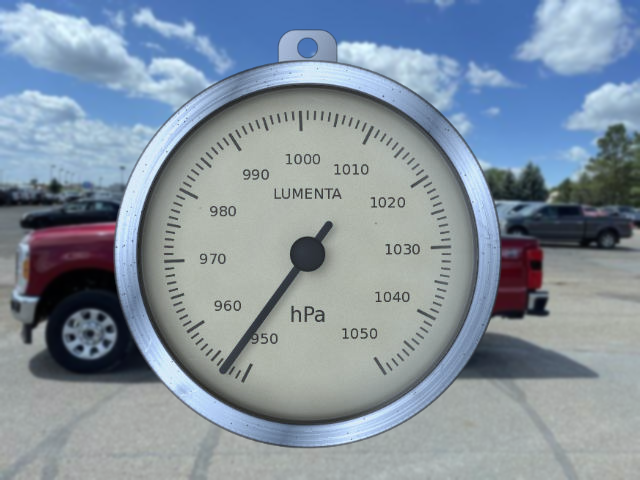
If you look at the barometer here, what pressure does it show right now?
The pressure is 953 hPa
